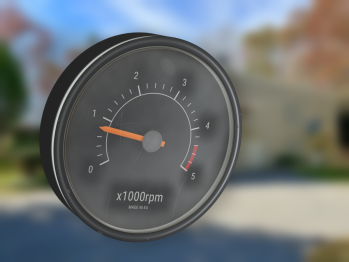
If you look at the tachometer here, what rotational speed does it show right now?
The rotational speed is 800 rpm
